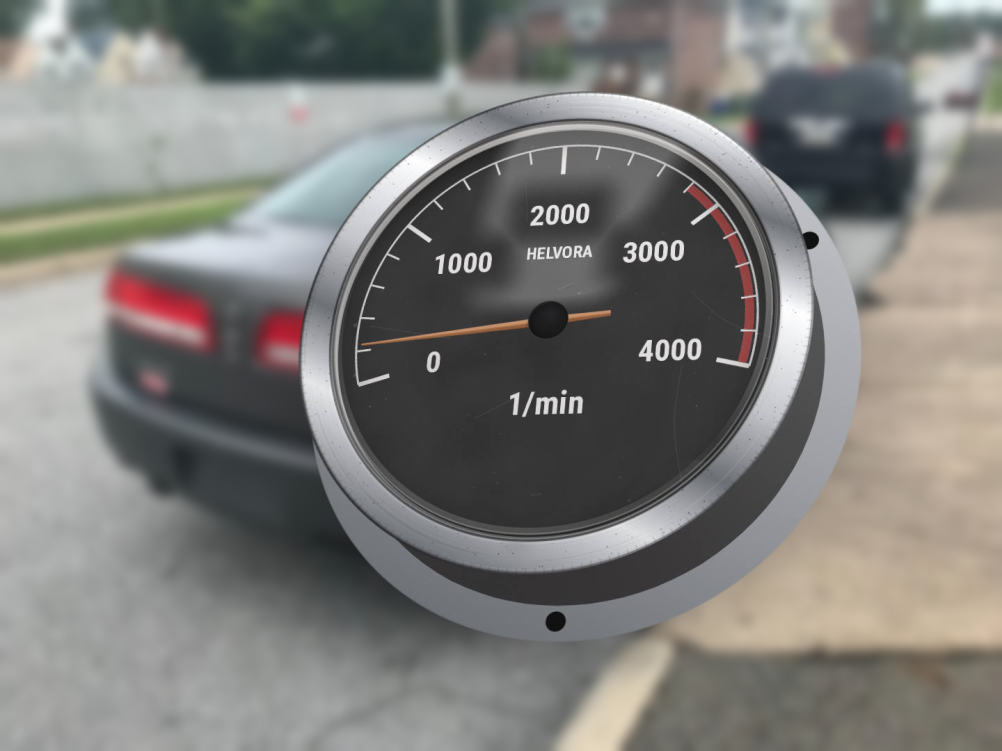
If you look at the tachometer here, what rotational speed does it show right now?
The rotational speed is 200 rpm
